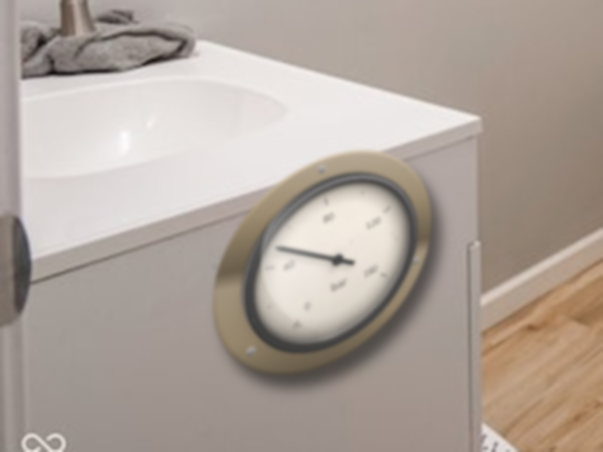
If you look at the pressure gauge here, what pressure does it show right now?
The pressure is 50 bar
